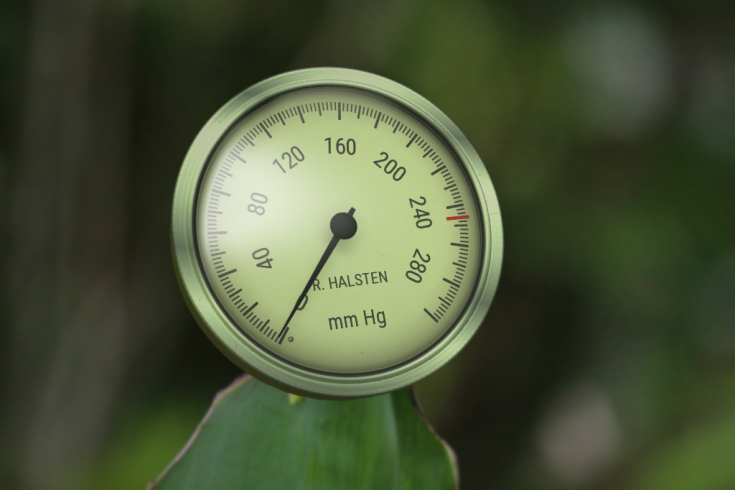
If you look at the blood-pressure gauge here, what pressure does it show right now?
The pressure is 2 mmHg
